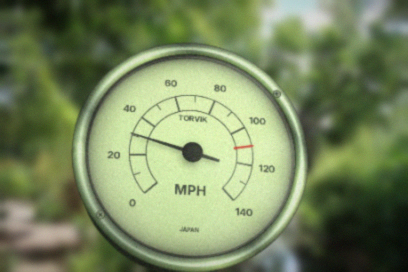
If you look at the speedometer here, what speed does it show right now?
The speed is 30 mph
